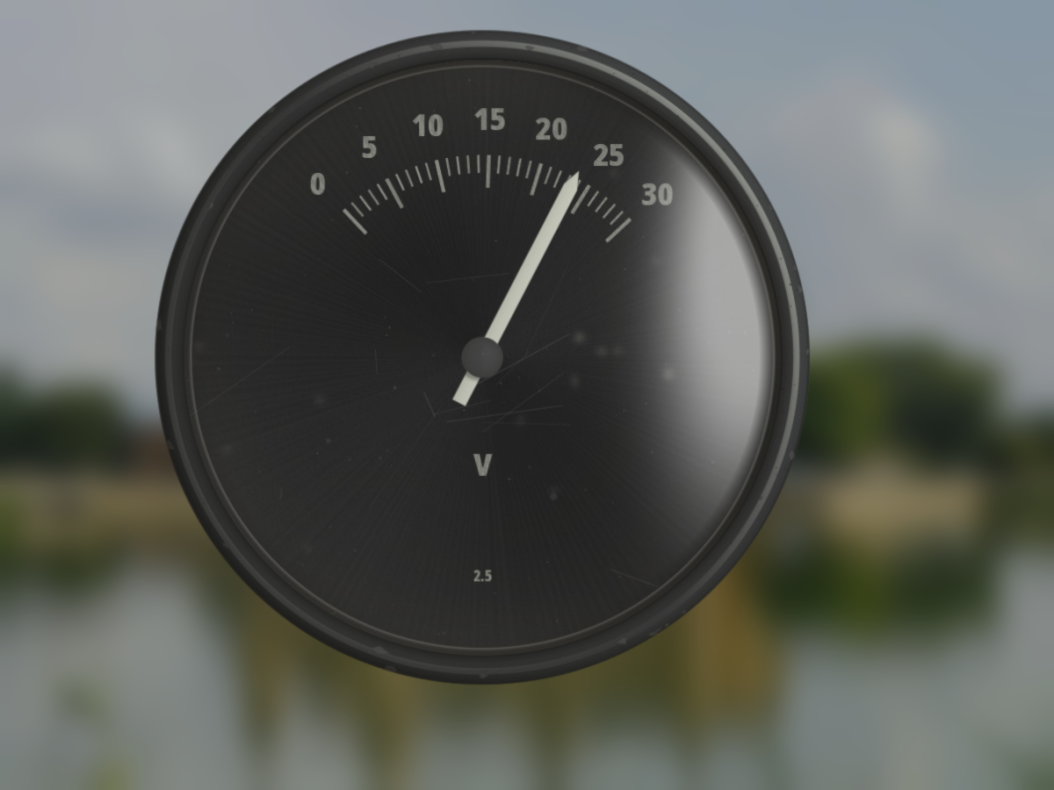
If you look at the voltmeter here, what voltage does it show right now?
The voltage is 23.5 V
